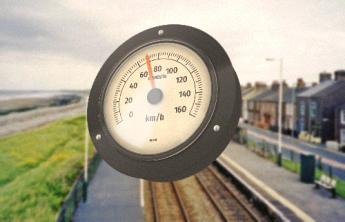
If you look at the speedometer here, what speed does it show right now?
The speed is 70 km/h
